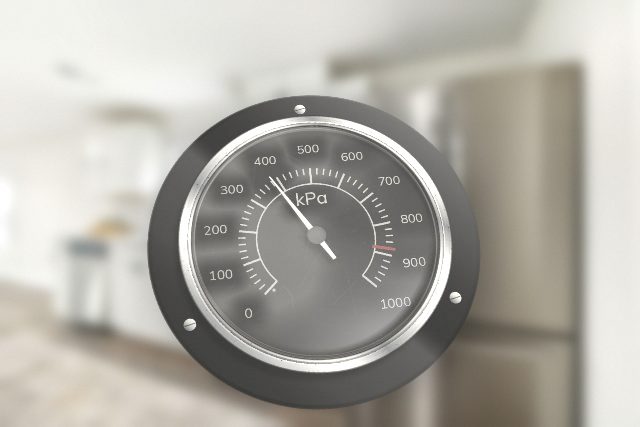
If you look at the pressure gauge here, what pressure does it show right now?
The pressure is 380 kPa
